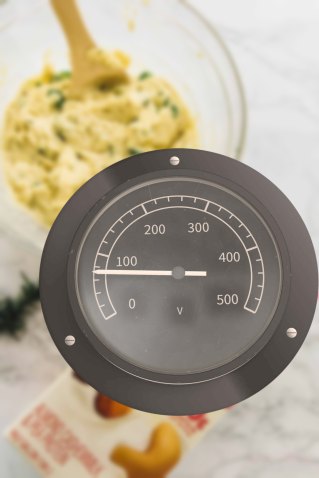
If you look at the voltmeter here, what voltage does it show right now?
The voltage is 70 V
